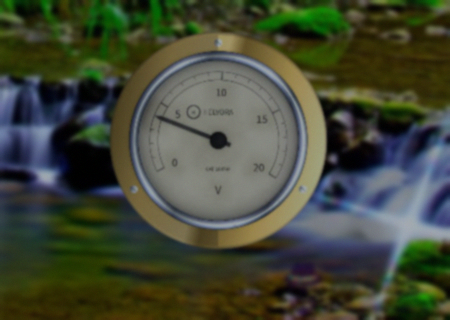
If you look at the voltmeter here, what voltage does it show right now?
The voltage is 4 V
